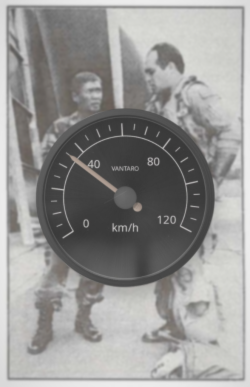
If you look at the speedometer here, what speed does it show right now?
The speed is 35 km/h
